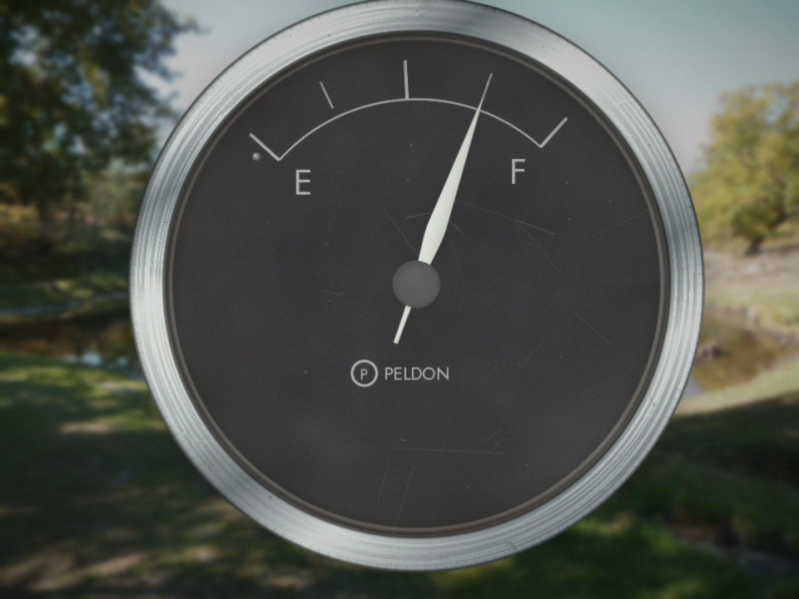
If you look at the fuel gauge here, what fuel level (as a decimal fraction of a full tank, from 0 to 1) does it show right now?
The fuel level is 0.75
